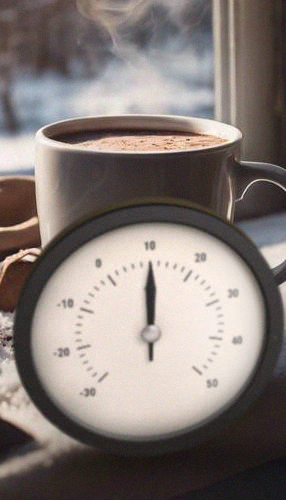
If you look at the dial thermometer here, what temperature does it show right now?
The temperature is 10 °C
